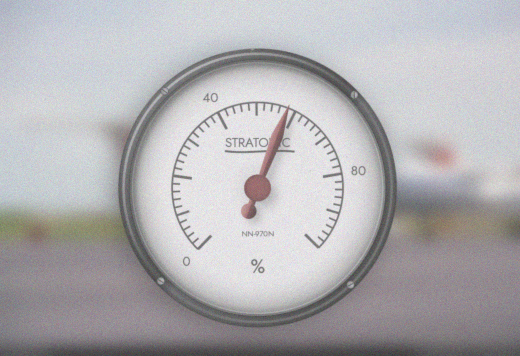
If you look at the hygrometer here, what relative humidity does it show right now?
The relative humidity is 58 %
